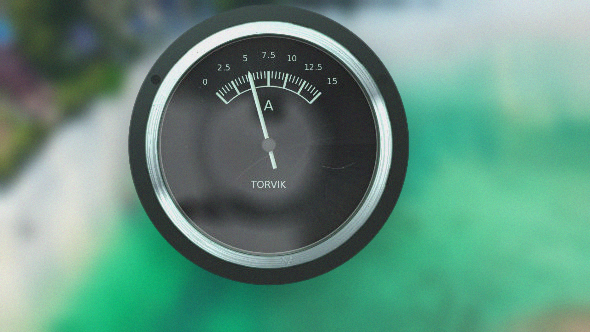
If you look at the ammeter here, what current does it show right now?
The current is 5 A
